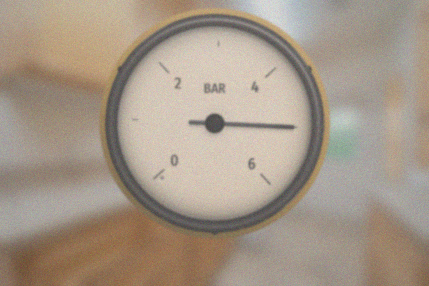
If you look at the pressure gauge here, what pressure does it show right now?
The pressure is 5 bar
